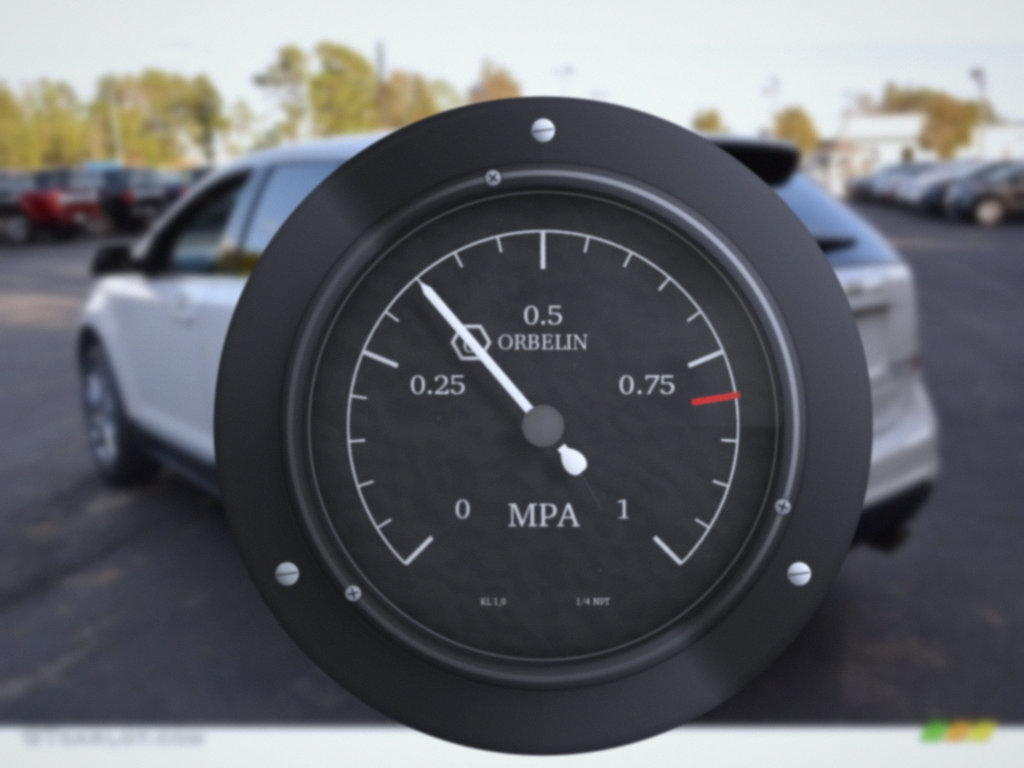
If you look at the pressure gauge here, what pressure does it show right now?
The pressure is 0.35 MPa
